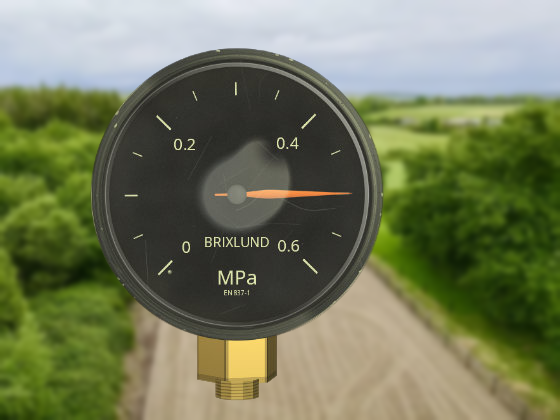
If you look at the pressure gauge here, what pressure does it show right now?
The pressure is 0.5 MPa
